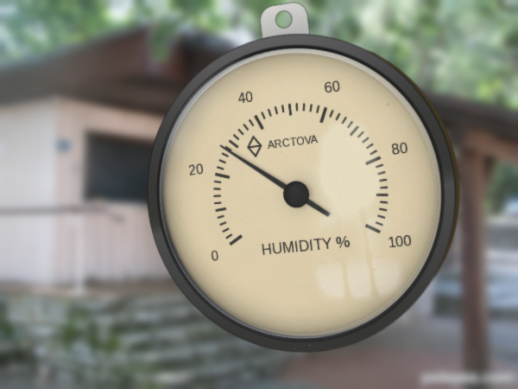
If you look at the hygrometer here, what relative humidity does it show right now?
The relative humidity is 28 %
